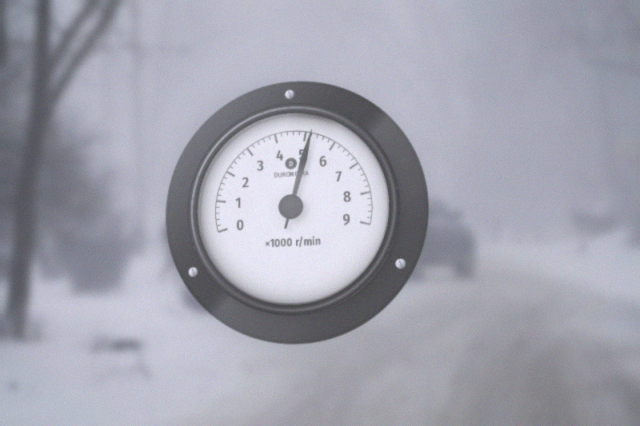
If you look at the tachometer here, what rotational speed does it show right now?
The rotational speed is 5200 rpm
